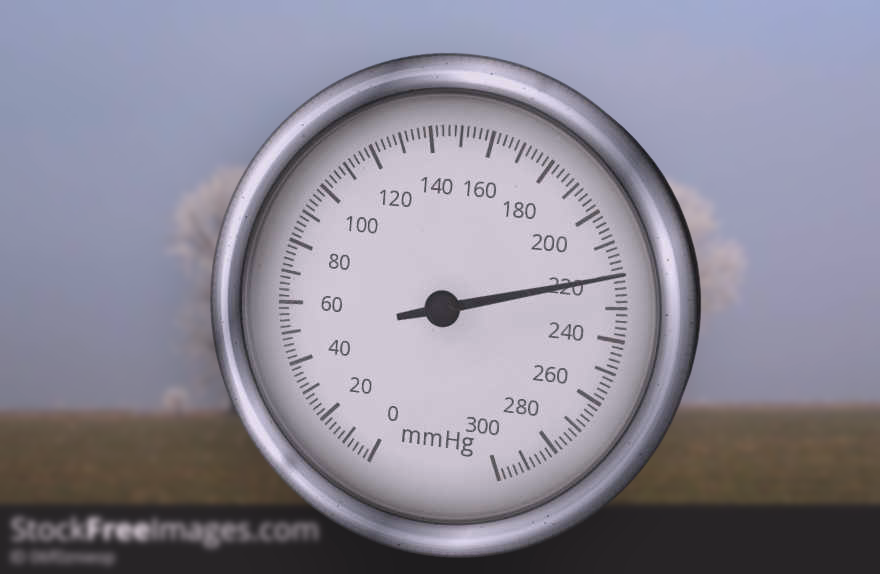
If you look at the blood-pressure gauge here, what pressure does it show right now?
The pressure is 220 mmHg
